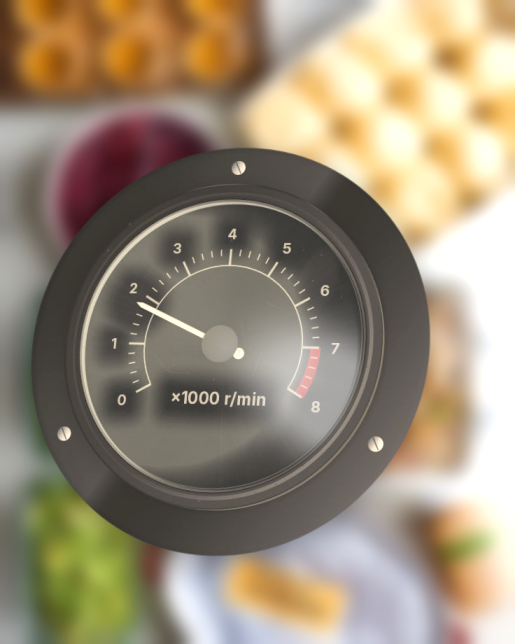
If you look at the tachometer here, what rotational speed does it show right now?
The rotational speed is 1800 rpm
